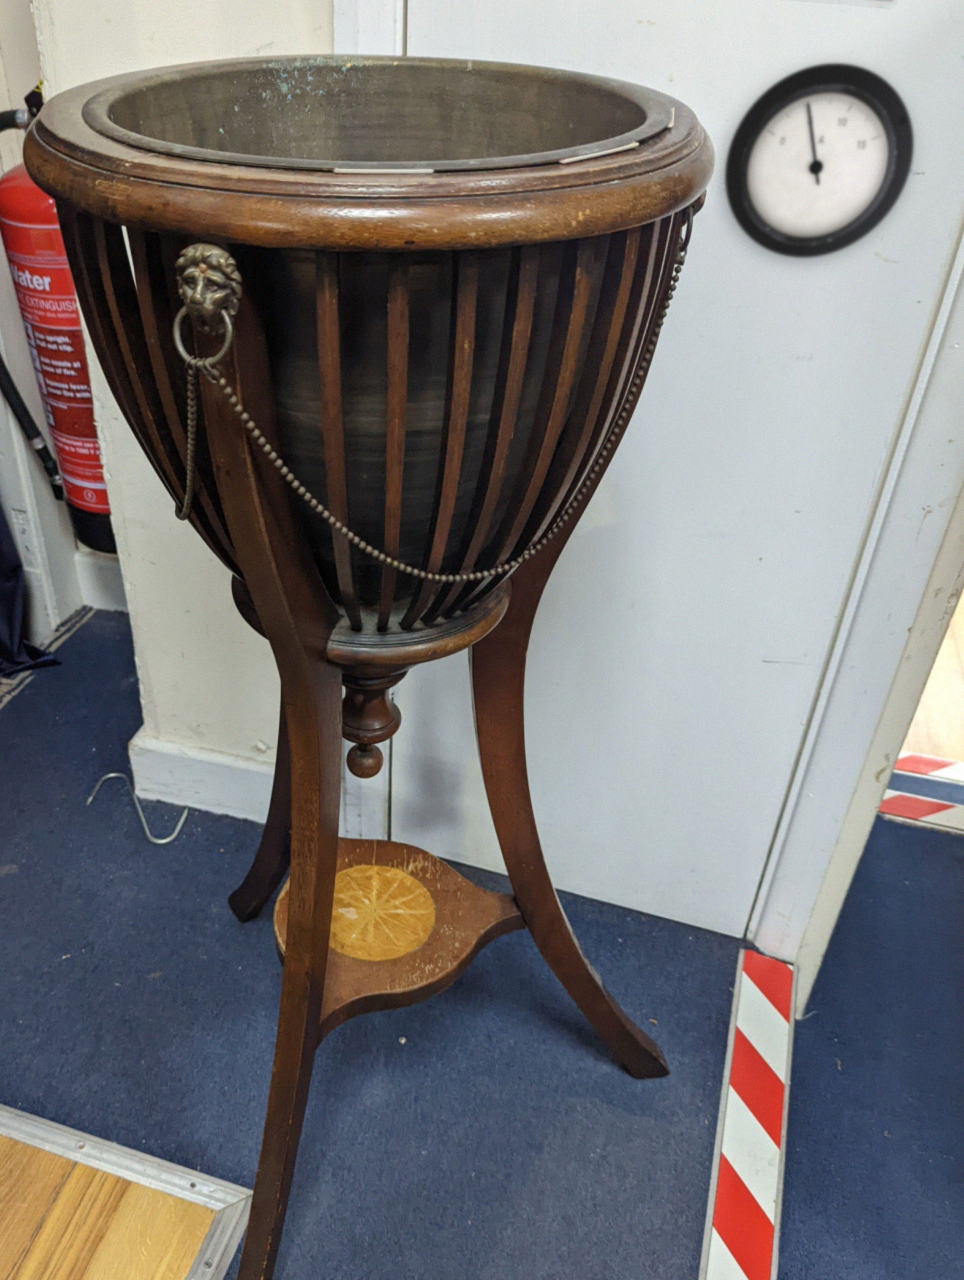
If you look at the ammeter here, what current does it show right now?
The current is 5 A
